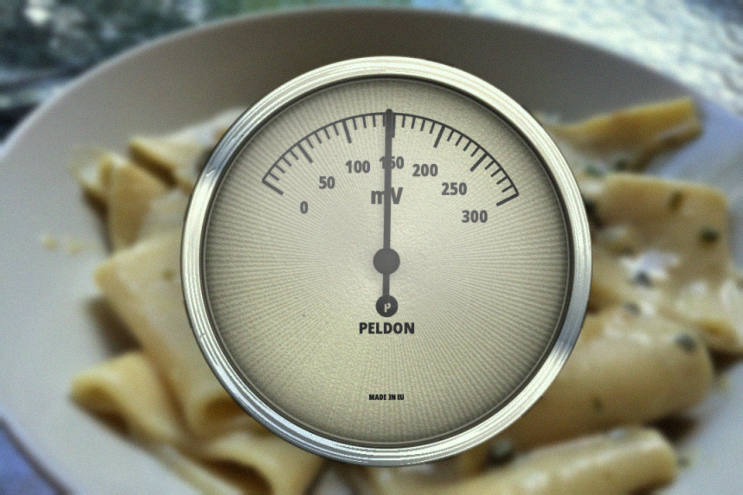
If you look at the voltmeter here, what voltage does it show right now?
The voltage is 145 mV
